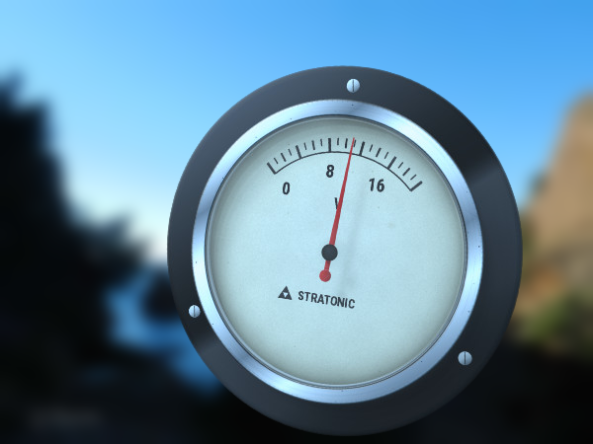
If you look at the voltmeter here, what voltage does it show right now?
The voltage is 11 V
